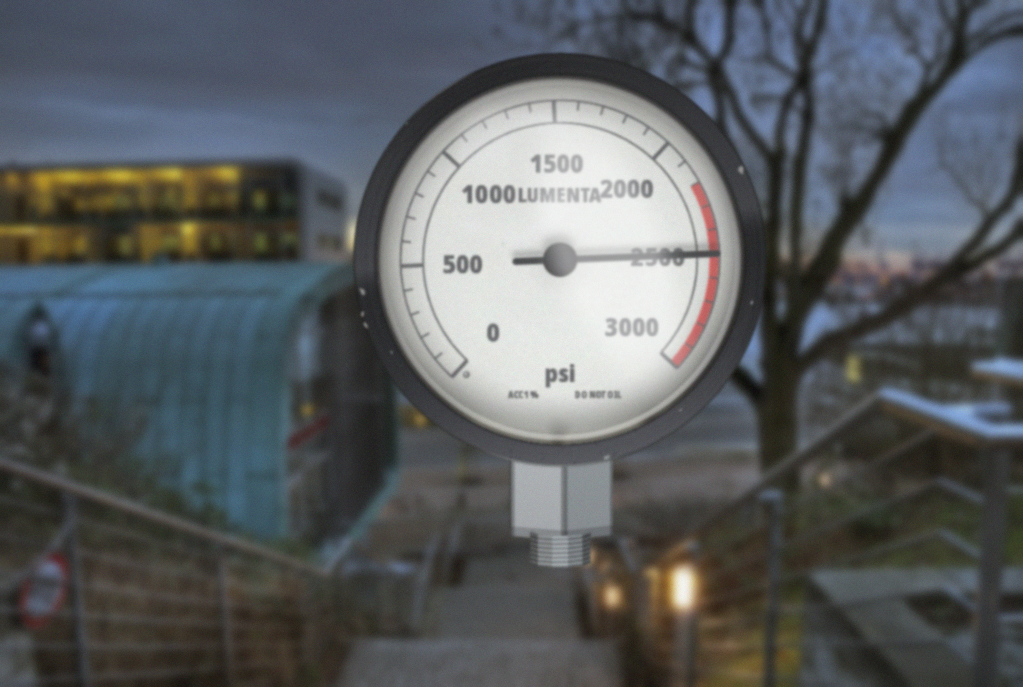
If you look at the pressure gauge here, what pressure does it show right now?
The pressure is 2500 psi
